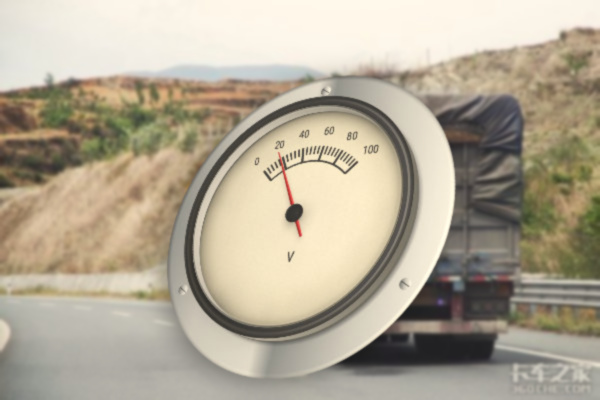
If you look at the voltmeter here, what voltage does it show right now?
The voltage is 20 V
